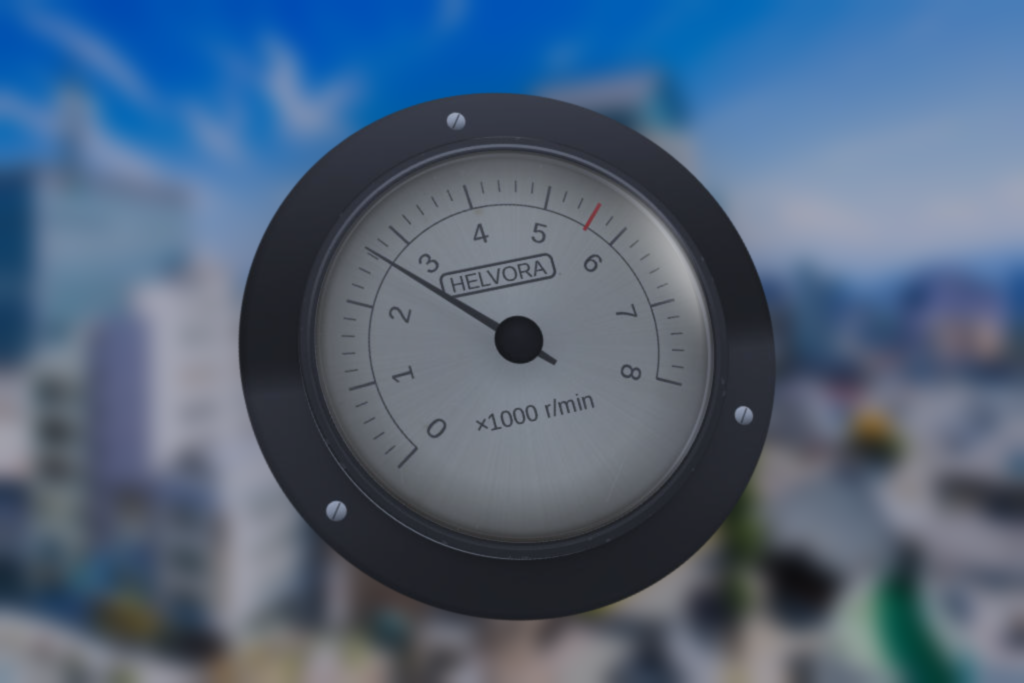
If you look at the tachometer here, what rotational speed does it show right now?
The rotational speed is 2600 rpm
